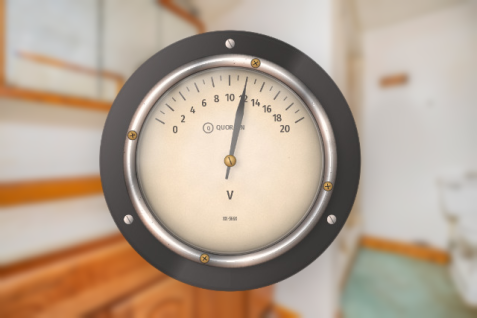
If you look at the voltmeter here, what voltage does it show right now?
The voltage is 12 V
